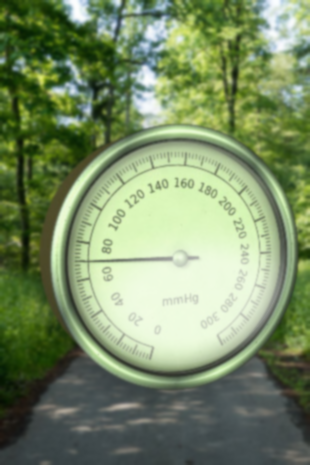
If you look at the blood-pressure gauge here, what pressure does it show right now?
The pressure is 70 mmHg
